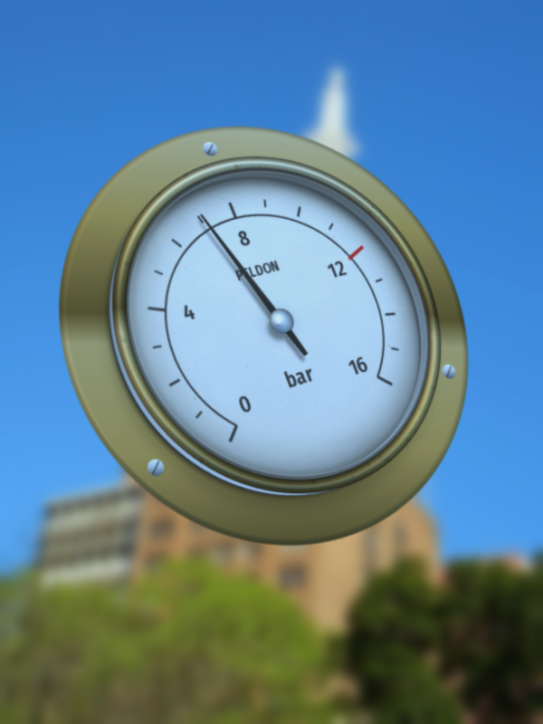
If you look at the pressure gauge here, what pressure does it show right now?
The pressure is 7 bar
